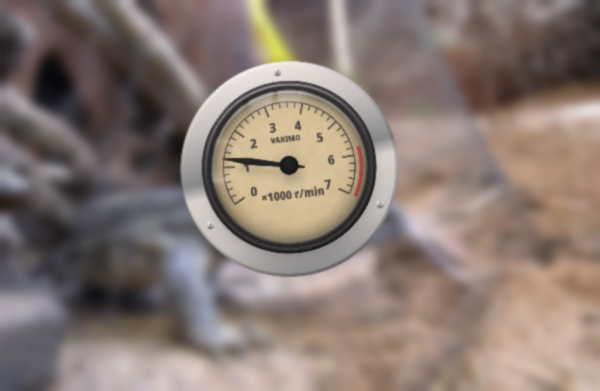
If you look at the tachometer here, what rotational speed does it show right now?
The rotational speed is 1200 rpm
